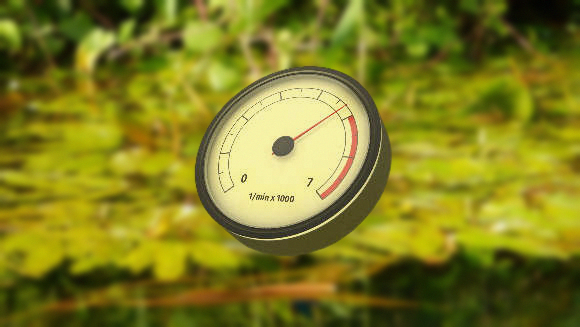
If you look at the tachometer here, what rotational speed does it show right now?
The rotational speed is 4750 rpm
